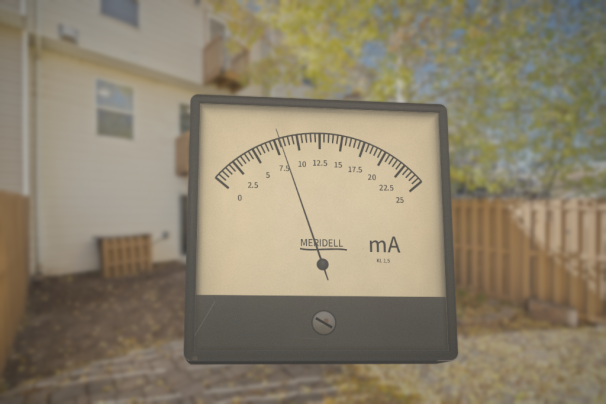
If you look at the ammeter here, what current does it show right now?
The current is 8 mA
